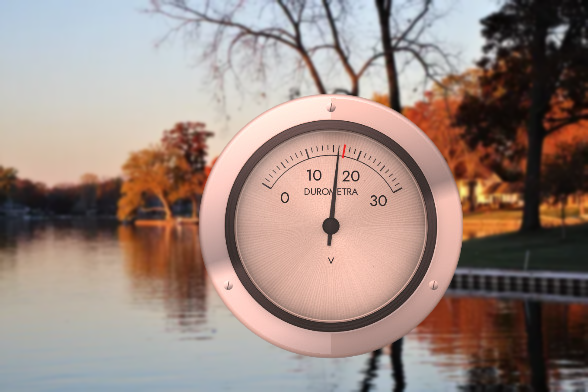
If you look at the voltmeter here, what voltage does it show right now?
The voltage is 16 V
